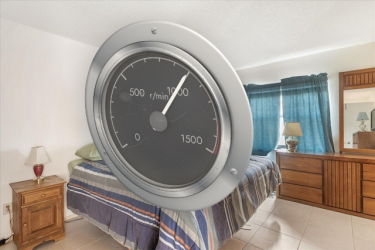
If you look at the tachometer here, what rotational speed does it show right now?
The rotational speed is 1000 rpm
